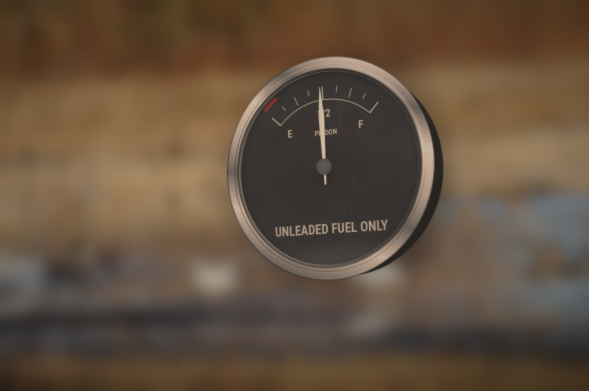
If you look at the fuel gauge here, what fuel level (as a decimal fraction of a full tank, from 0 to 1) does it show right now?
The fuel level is 0.5
